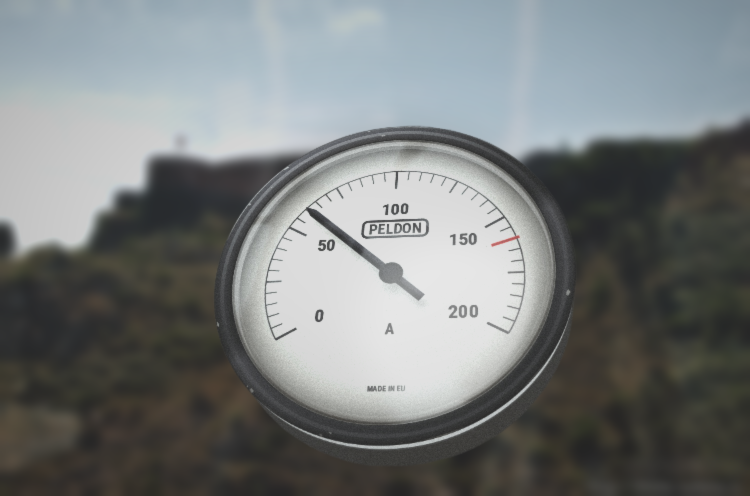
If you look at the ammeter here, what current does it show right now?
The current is 60 A
